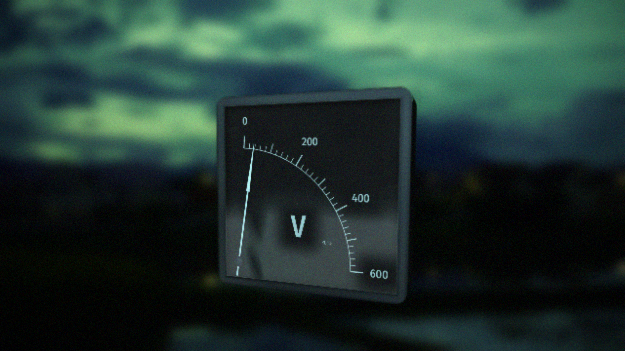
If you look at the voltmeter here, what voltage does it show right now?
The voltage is 40 V
